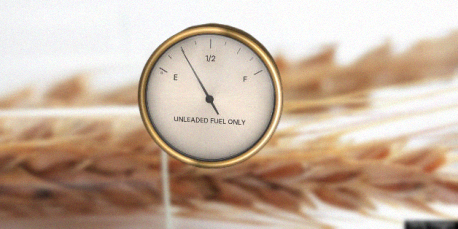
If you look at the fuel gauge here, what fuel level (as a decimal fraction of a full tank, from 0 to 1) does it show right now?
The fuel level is 0.25
